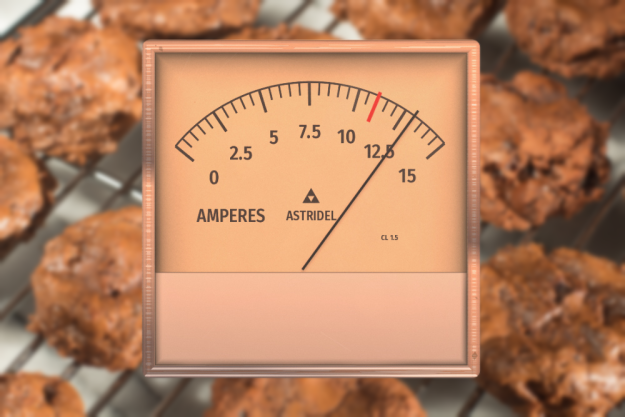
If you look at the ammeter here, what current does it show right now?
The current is 13 A
